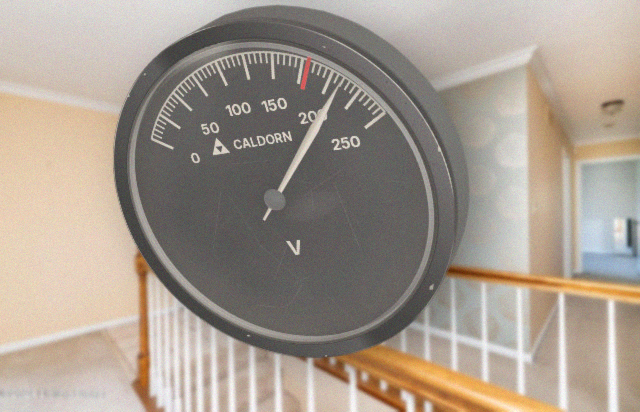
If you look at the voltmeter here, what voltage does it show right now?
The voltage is 210 V
